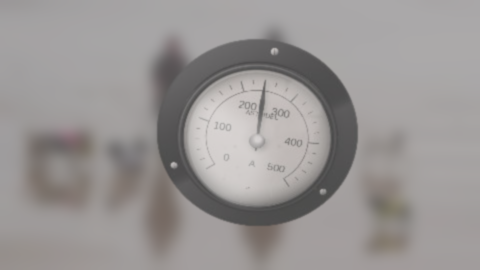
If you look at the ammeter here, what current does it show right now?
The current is 240 A
